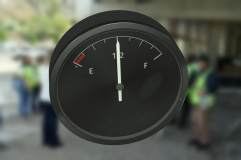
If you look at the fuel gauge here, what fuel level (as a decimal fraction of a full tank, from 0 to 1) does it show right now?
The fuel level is 0.5
